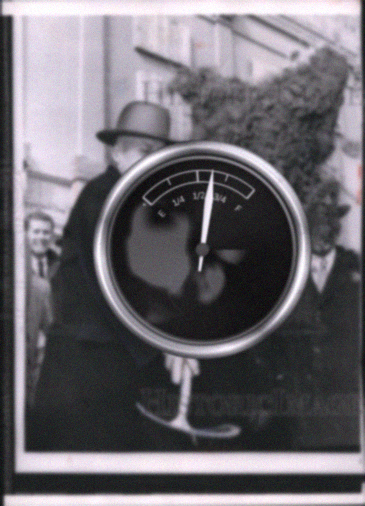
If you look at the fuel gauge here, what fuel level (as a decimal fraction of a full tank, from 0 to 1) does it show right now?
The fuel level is 0.625
